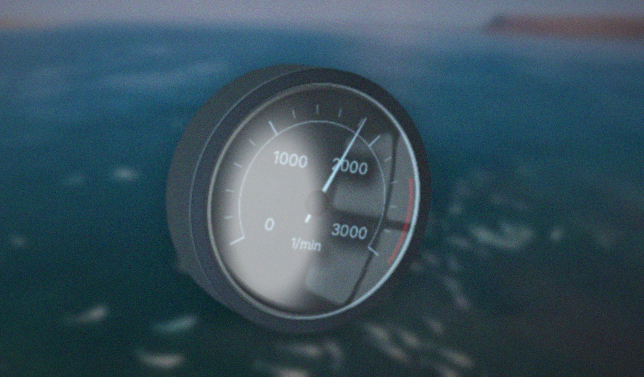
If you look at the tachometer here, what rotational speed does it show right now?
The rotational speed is 1800 rpm
